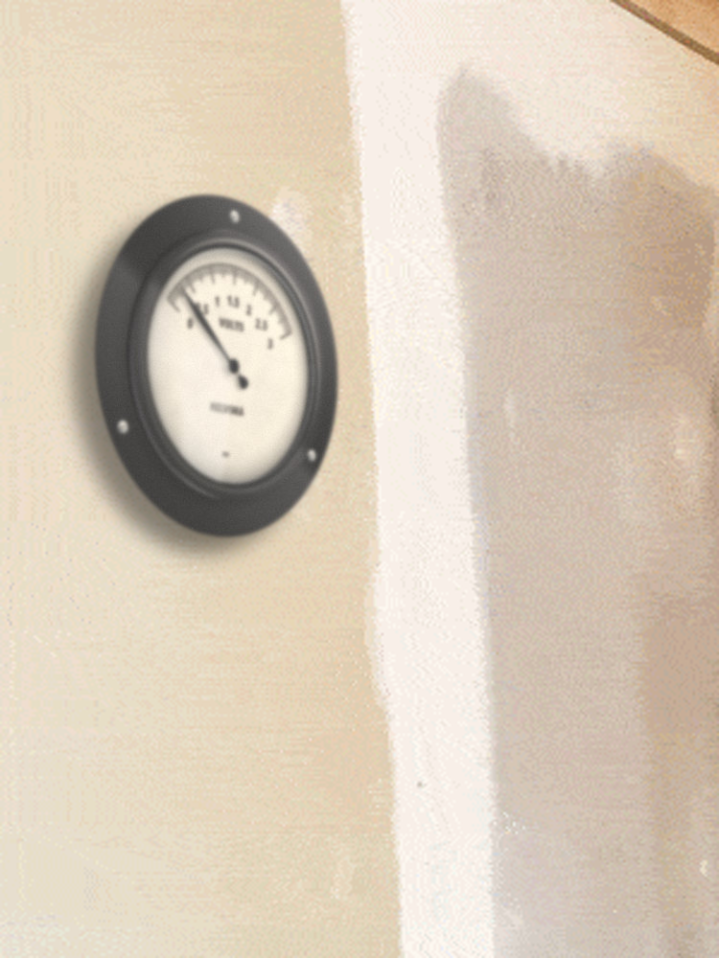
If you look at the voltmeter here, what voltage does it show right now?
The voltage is 0.25 V
